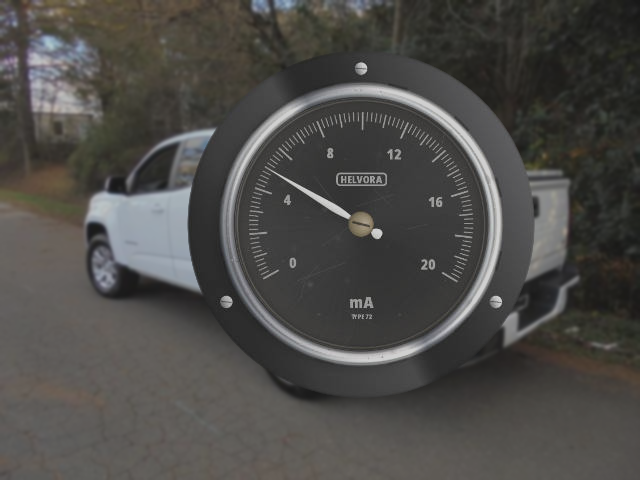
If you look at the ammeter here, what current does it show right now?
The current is 5 mA
